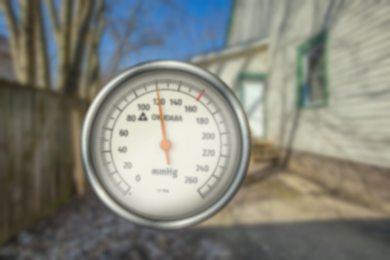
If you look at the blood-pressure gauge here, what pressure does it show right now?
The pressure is 120 mmHg
